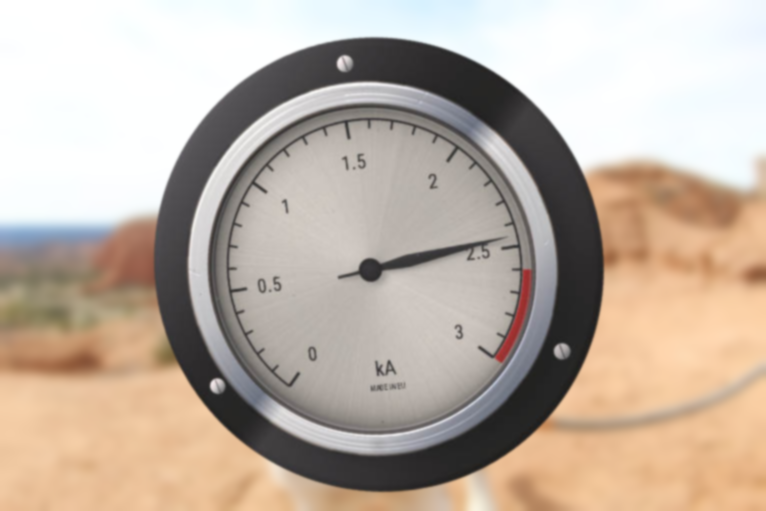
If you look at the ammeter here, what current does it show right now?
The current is 2.45 kA
